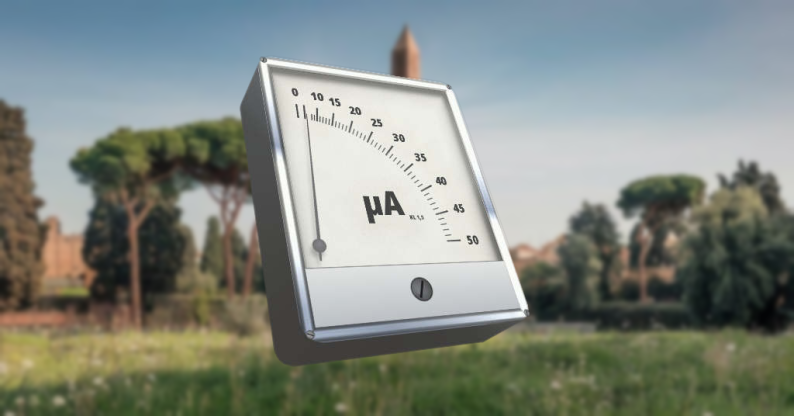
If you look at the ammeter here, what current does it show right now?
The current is 5 µA
